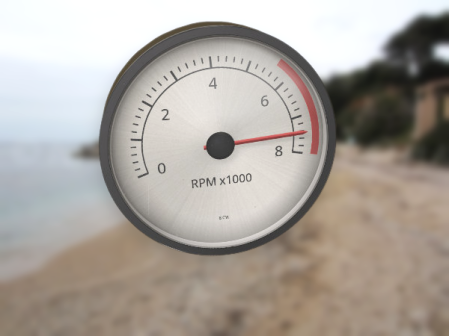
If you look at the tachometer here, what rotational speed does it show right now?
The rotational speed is 7400 rpm
